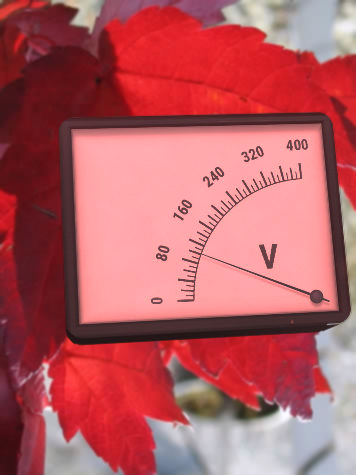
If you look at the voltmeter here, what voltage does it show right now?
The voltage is 100 V
